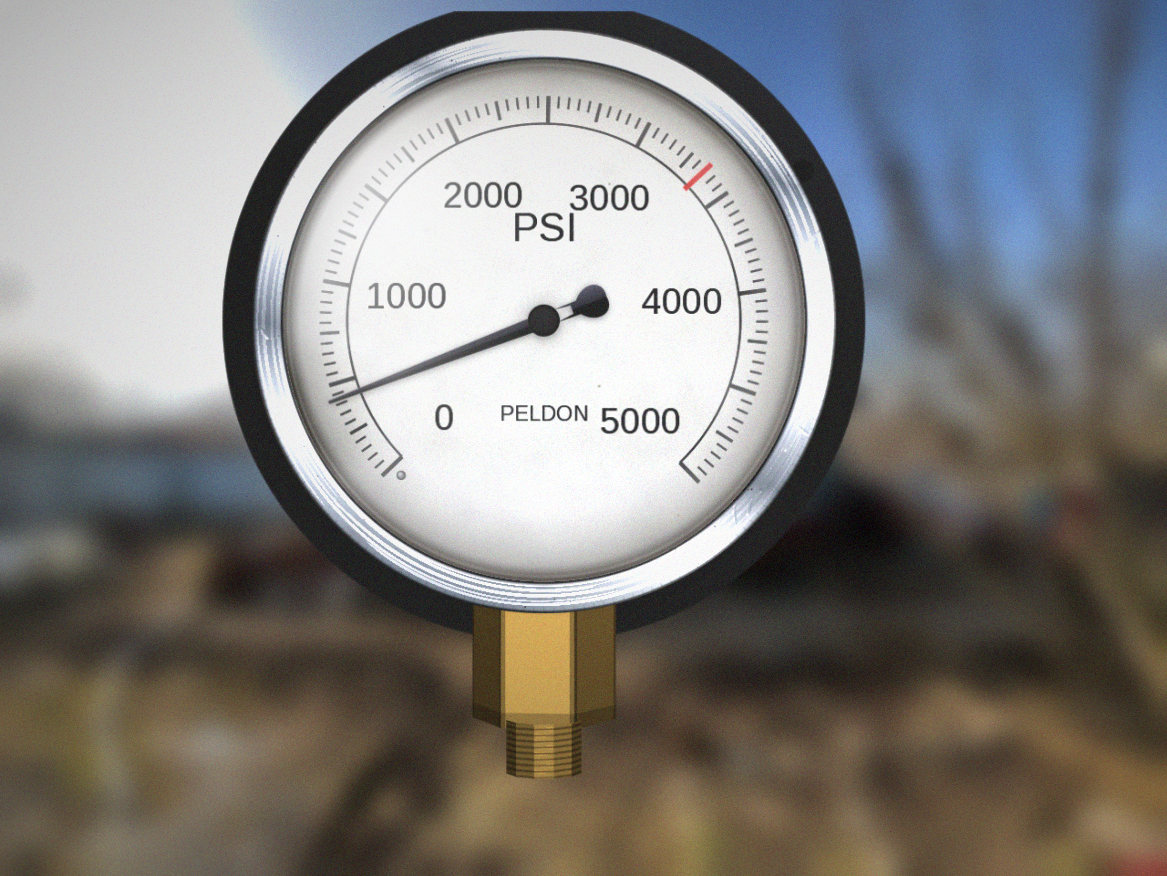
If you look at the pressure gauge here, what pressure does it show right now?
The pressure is 425 psi
